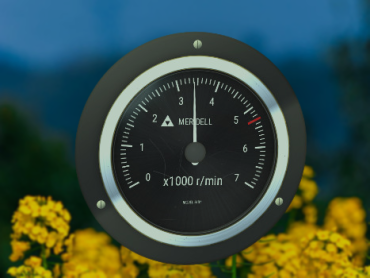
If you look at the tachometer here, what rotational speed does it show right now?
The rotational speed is 3400 rpm
